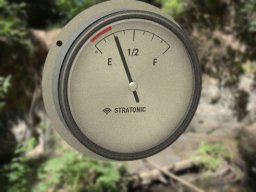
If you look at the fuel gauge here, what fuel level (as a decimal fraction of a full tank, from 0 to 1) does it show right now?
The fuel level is 0.25
